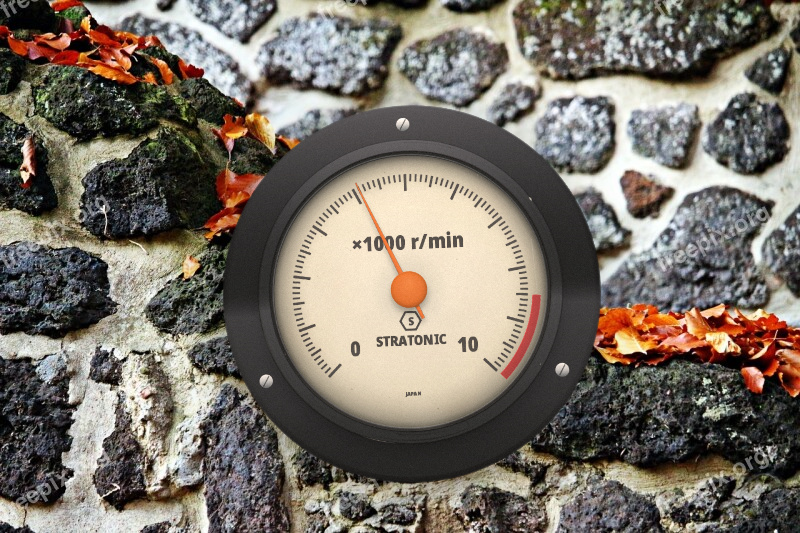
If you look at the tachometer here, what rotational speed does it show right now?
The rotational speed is 4100 rpm
